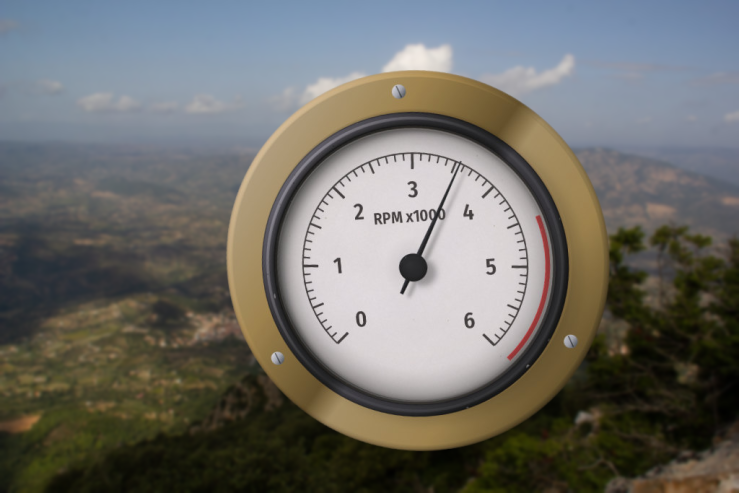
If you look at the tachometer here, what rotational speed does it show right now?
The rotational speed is 3550 rpm
